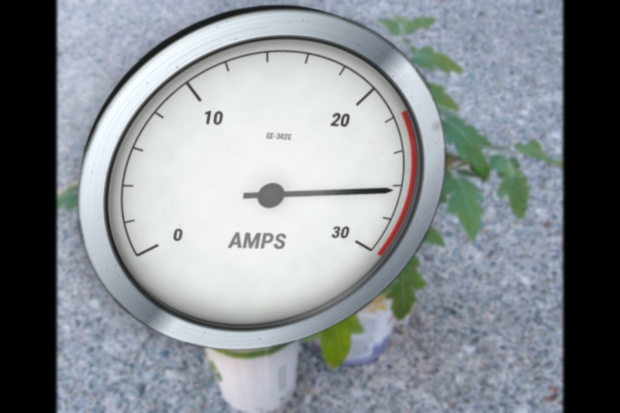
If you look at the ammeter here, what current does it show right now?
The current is 26 A
